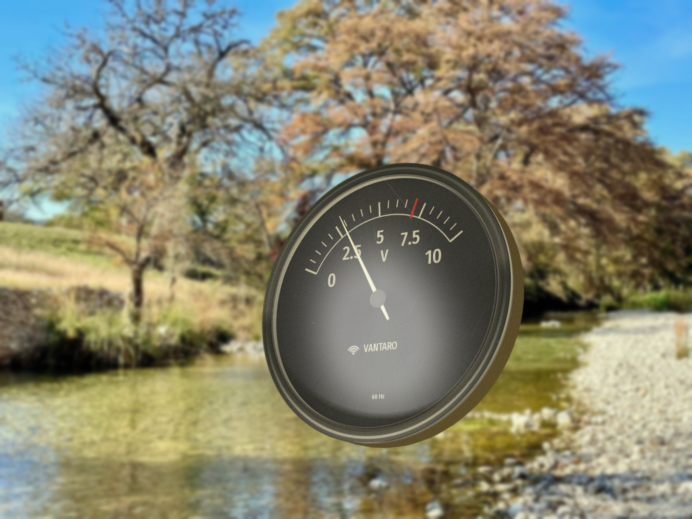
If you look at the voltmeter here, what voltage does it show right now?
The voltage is 3 V
